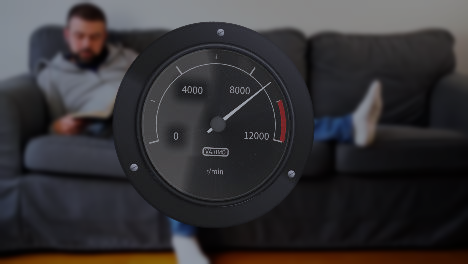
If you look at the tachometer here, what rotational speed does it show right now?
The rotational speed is 9000 rpm
